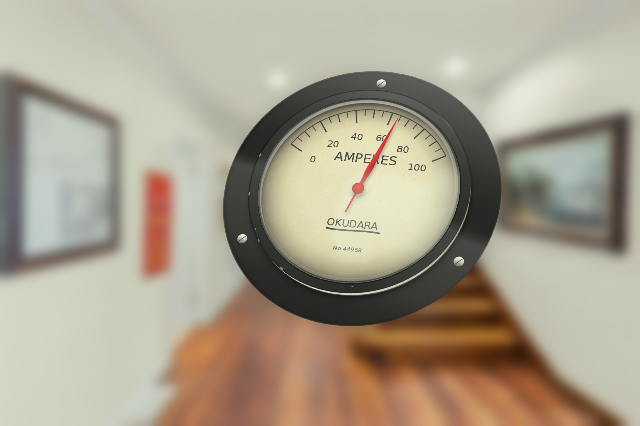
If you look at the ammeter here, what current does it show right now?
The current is 65 A
